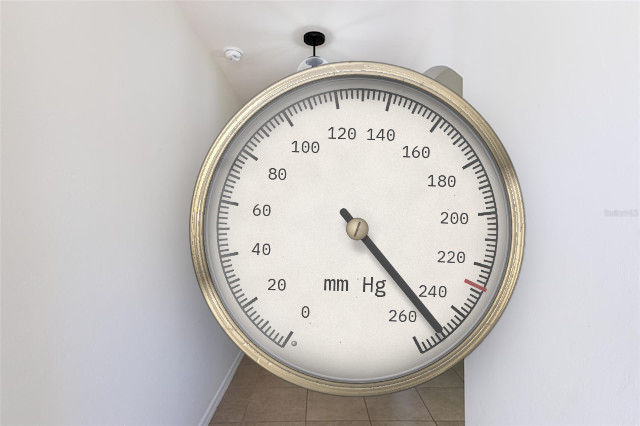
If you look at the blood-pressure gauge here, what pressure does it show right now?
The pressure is 250 mmHg
